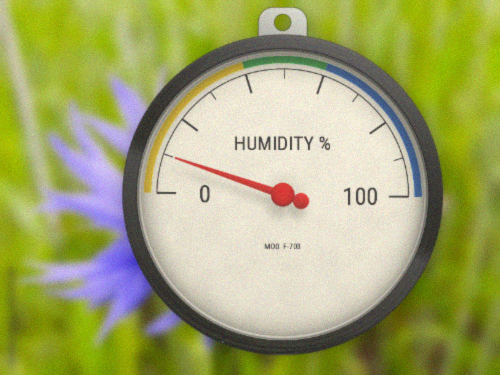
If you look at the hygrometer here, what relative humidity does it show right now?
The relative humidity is 10 %
